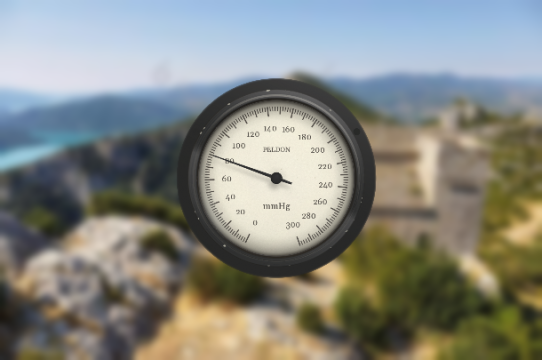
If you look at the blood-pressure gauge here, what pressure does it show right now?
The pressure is 80 mmHg
